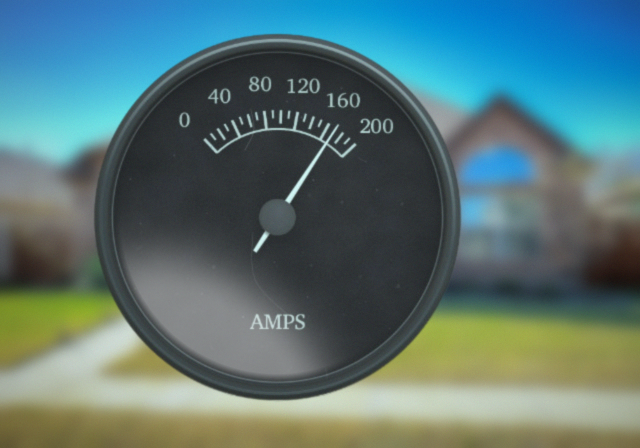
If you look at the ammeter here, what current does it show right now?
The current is 170 A
